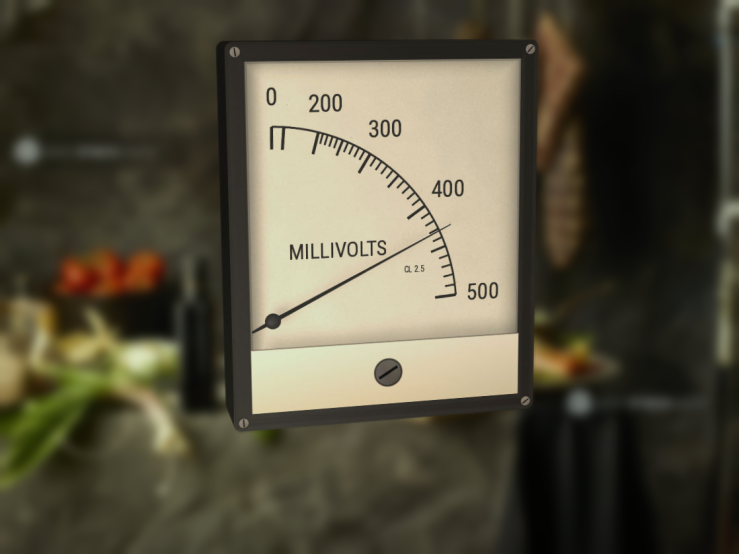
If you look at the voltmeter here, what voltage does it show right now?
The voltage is 430 mV
